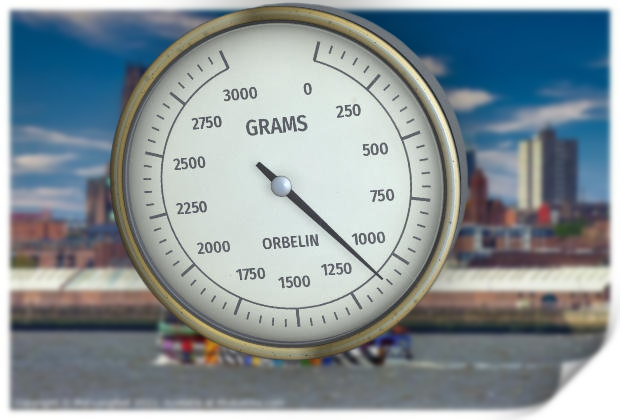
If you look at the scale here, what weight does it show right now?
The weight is 1100 g
